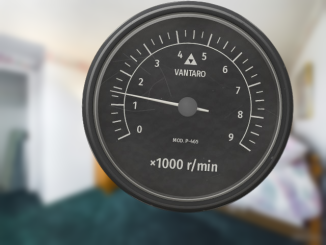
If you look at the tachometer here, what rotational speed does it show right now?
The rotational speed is 1375 rpm
